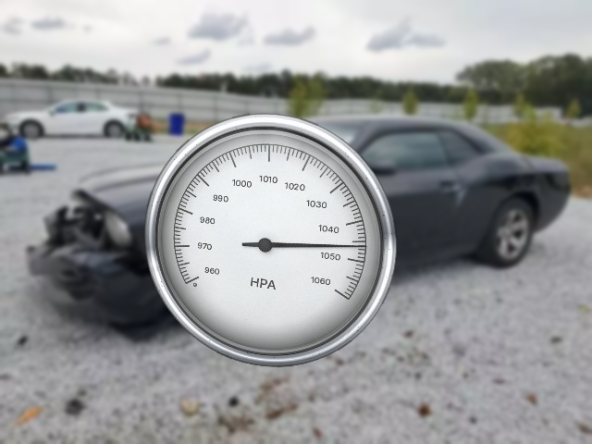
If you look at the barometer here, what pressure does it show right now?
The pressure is 1046 hPa
